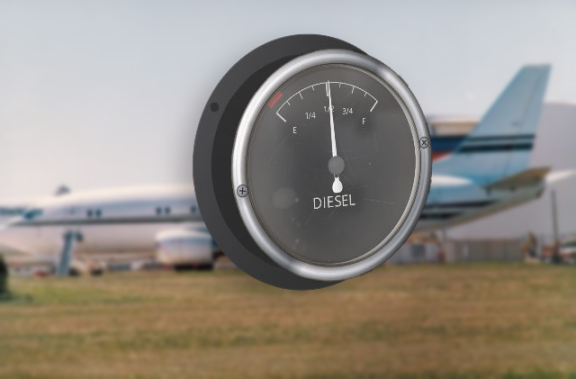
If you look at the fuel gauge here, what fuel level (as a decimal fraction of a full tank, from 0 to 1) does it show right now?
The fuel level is 0.5
